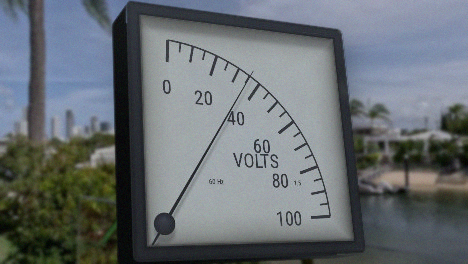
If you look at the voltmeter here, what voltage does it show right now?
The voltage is 35 V
